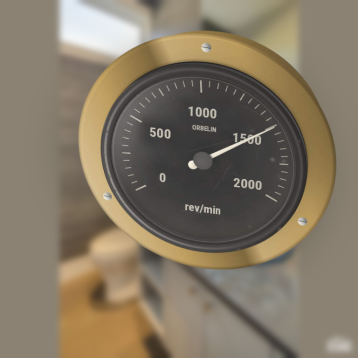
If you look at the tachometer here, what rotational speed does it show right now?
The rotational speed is 1500 rpm
